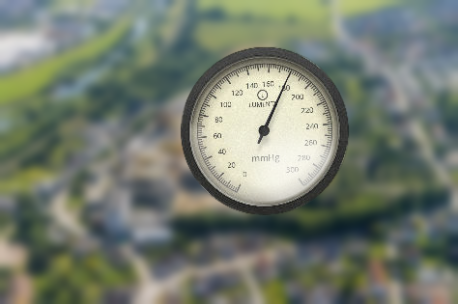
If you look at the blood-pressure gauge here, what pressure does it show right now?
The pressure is 180 mmHg
